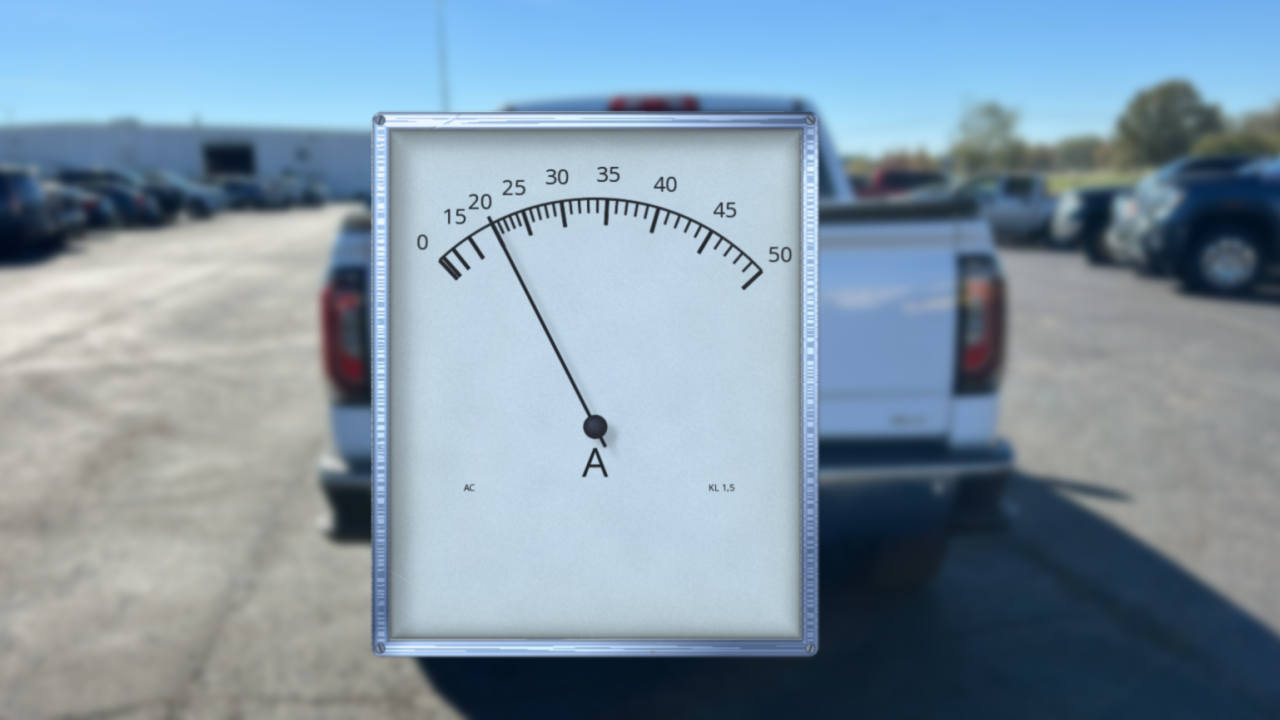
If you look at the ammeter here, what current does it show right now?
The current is 20 A
